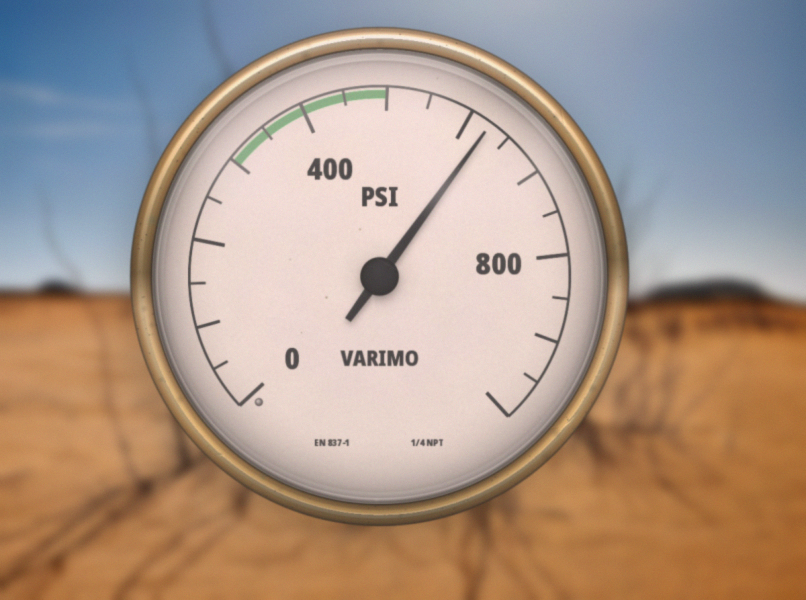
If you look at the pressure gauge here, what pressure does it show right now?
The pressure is 625 psi
